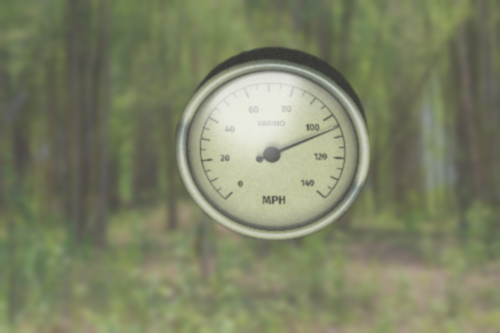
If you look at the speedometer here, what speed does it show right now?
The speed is 105 mph
